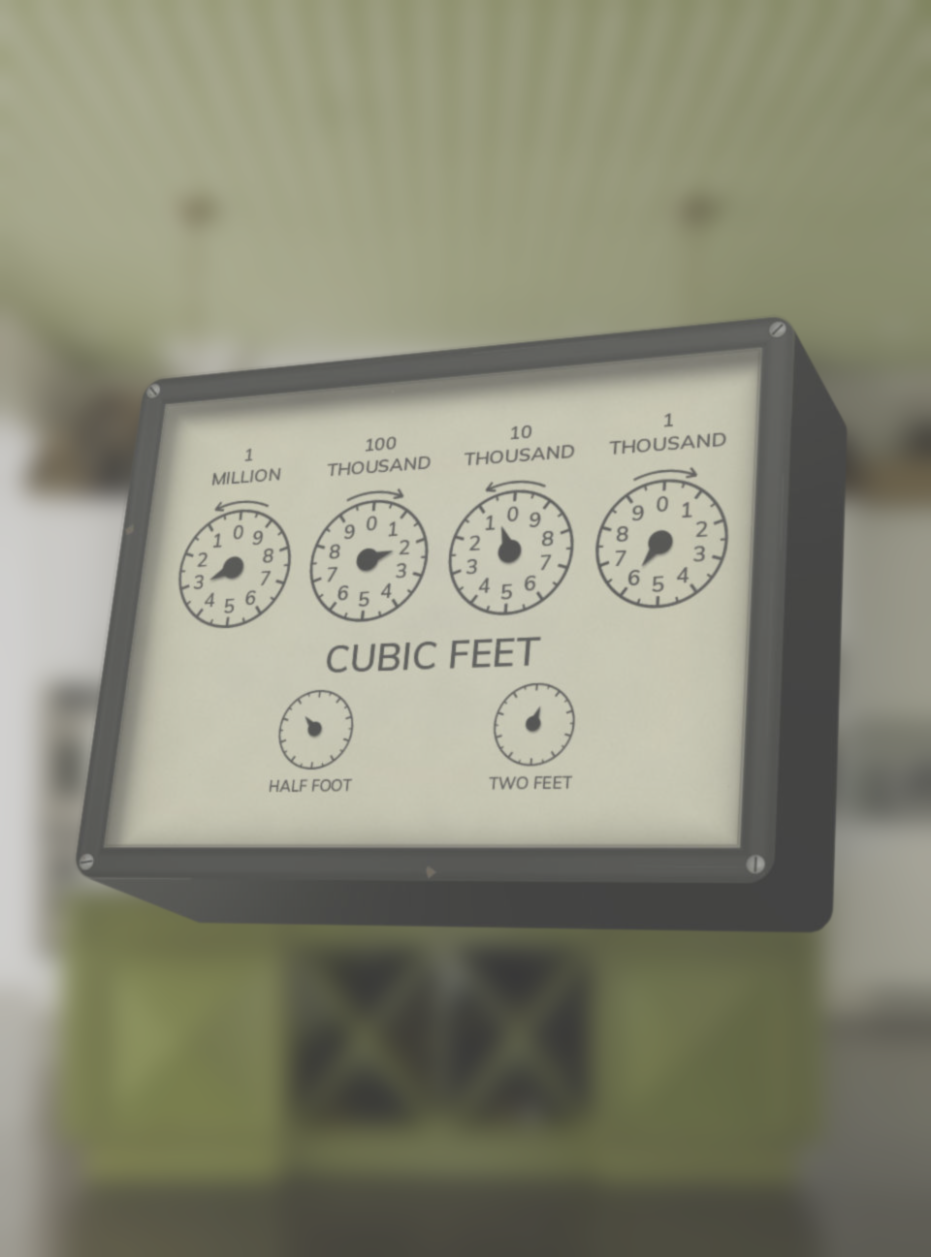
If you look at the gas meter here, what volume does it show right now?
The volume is 320600 ft³
